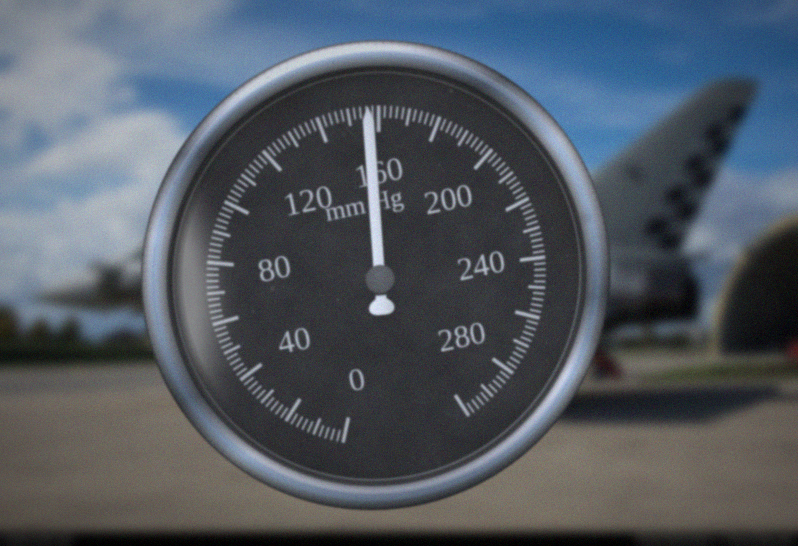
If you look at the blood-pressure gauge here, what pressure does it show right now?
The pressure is 156 mmHg
